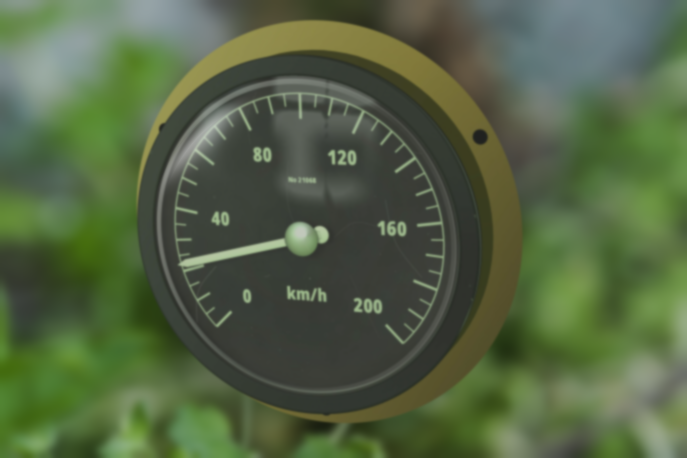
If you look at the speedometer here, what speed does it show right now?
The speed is 22.5 km/h
